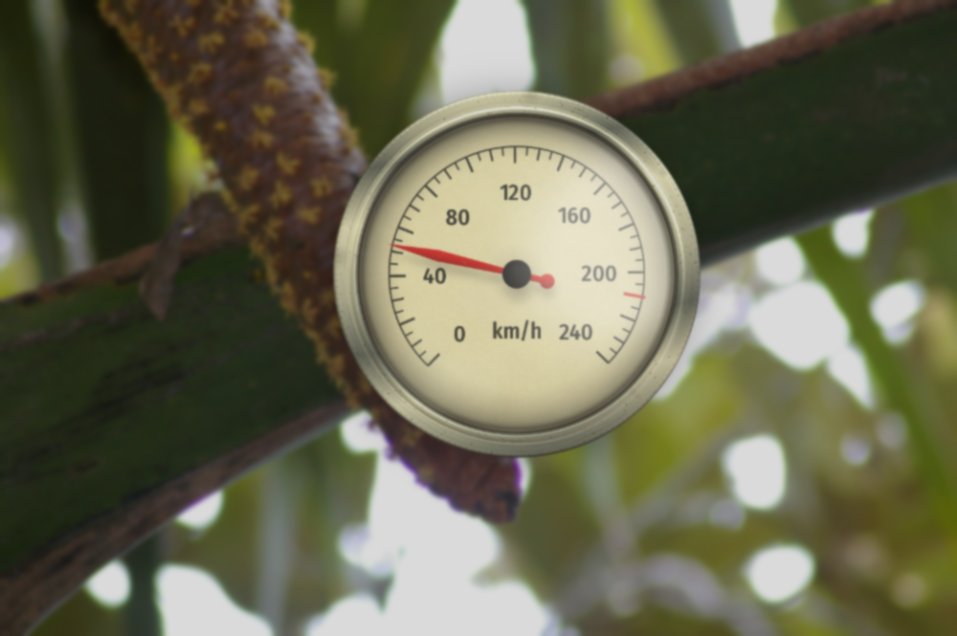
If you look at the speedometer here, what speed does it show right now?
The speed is 52.5 km/h
